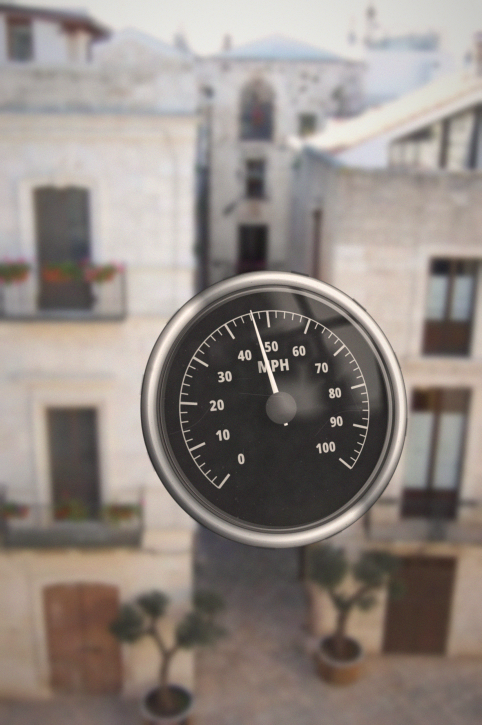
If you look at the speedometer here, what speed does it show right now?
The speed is 46 mph
